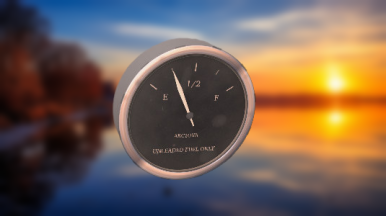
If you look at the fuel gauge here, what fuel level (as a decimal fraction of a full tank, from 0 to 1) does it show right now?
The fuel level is 0.25
